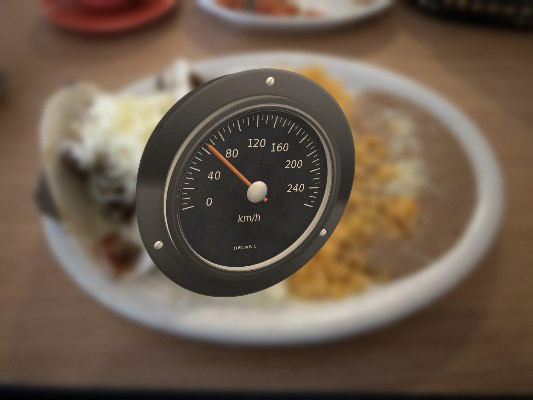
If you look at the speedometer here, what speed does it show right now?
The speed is 65 km/h
